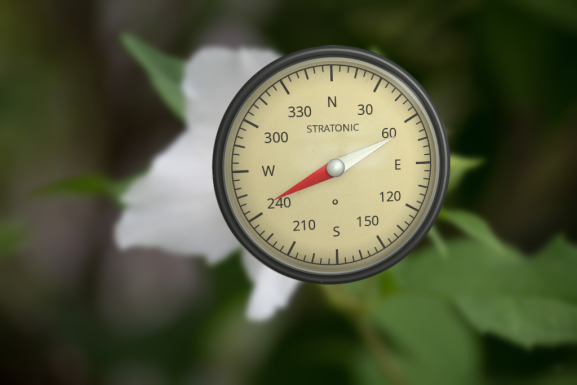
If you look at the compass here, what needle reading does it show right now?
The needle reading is 245 °
